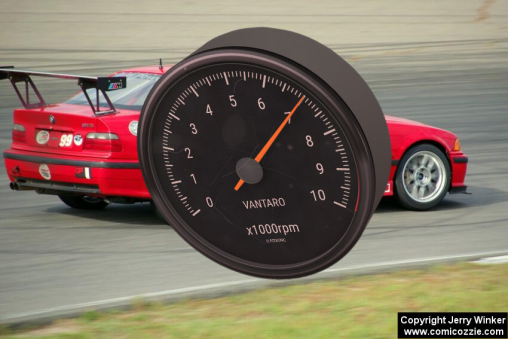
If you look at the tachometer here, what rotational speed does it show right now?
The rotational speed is 7000 rpm
